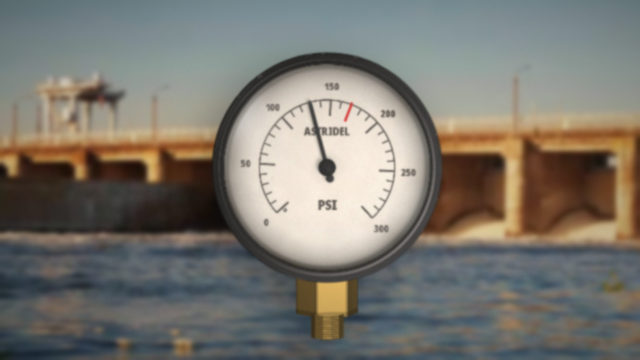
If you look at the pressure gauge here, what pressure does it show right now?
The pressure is 130 psi
